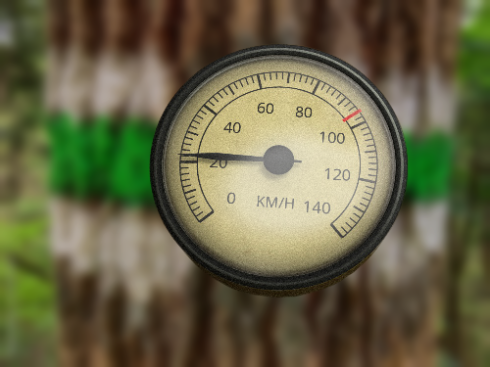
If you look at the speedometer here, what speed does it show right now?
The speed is 22 km/h
